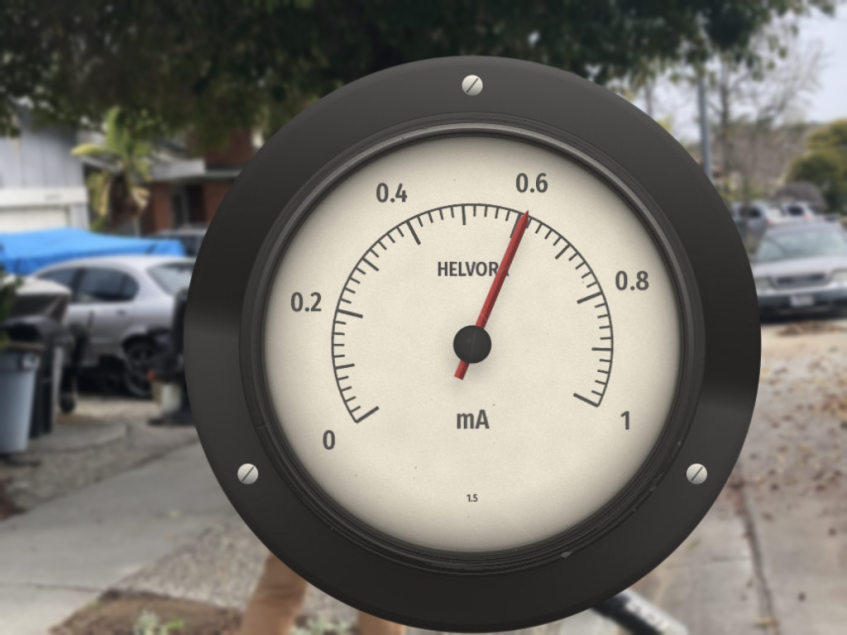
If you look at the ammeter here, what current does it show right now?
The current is 0.61 mA
